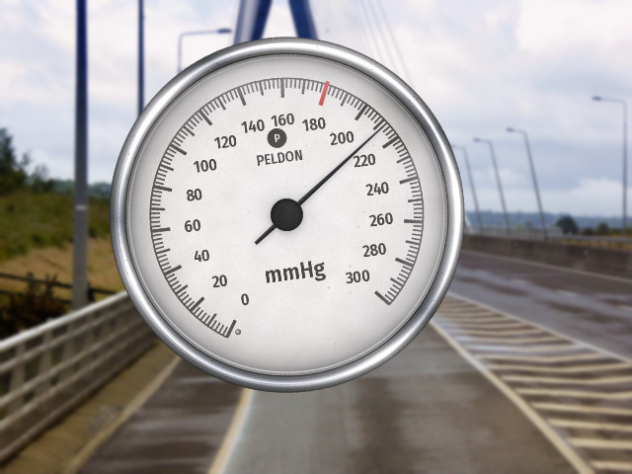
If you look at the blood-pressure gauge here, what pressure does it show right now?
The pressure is 212 mmHg
